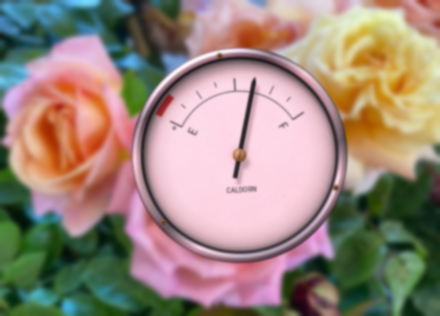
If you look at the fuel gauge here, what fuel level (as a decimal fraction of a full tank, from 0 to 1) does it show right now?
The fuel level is 0.625
